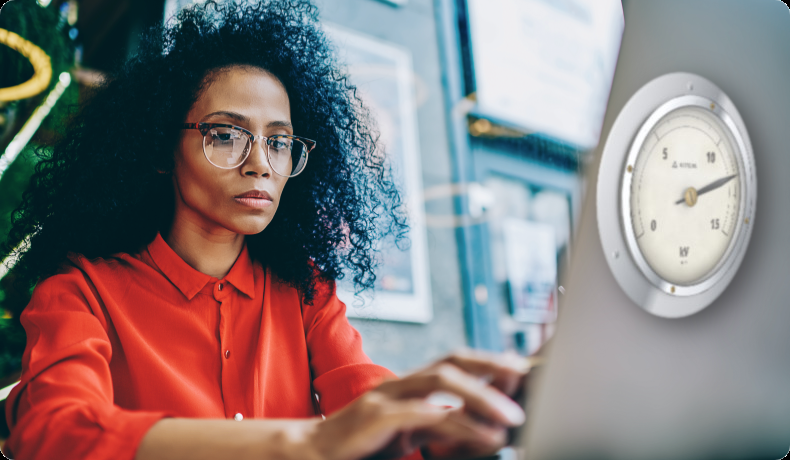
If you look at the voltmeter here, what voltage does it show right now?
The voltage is 12 kV
